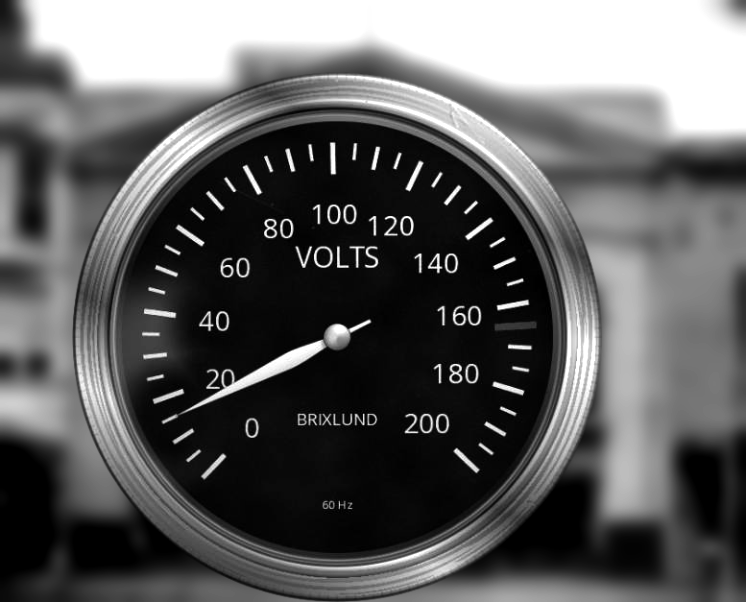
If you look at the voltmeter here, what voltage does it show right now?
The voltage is 15 V
